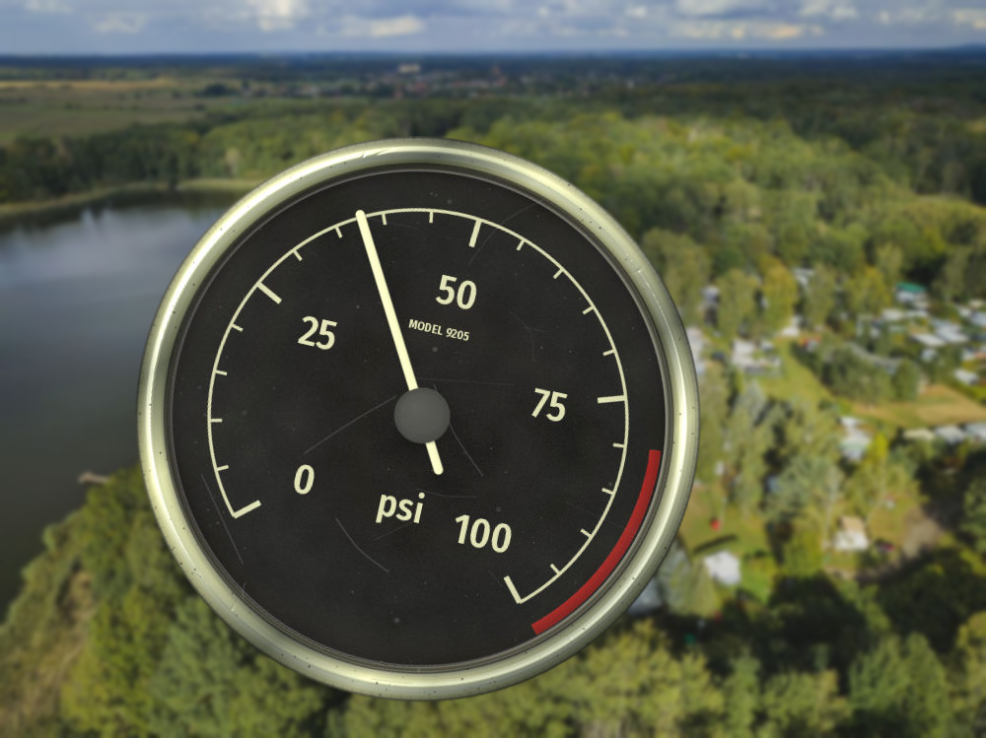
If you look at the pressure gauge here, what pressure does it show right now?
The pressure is 37.5 psi
